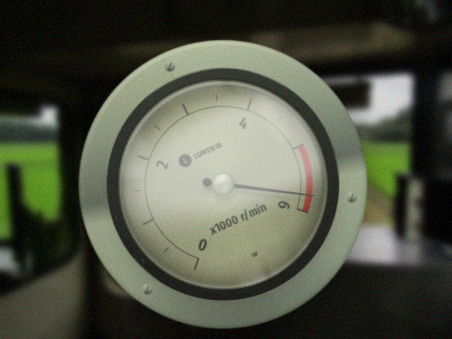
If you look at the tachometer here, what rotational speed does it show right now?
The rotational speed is 5750 rpm
